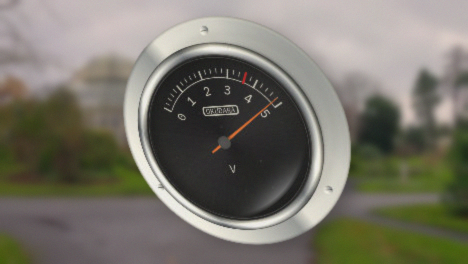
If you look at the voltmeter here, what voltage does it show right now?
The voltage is 4.8 V
